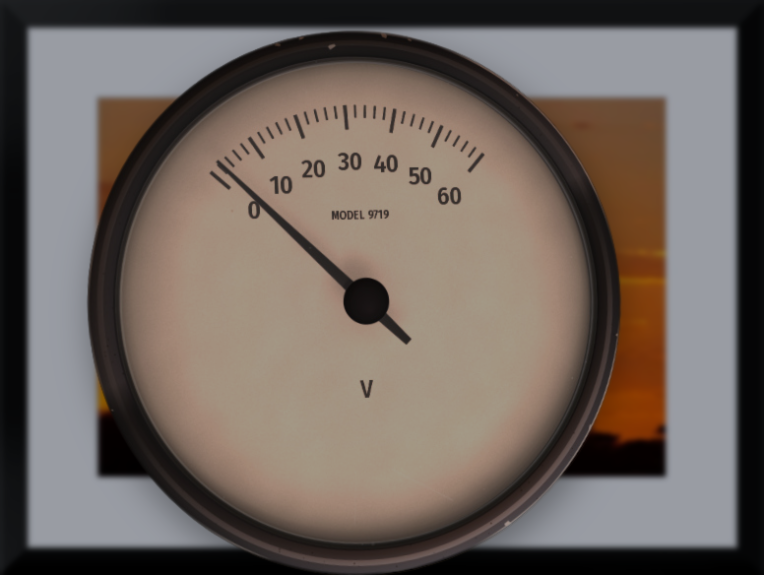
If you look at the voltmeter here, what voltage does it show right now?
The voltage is 2 V
